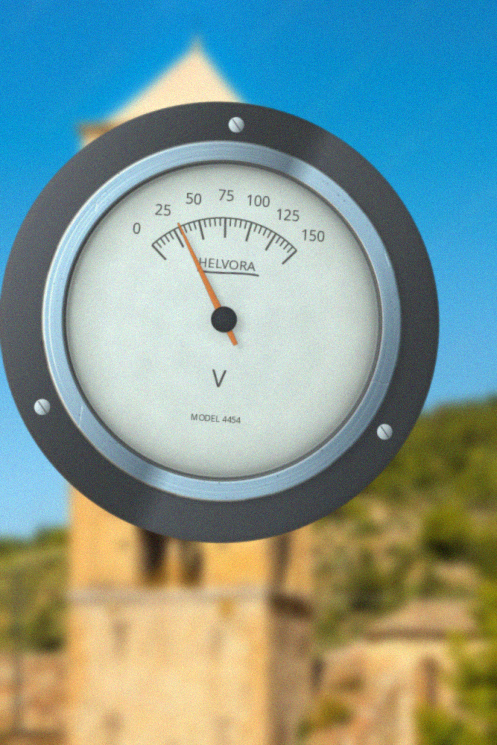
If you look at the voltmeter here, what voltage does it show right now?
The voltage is 30 V
